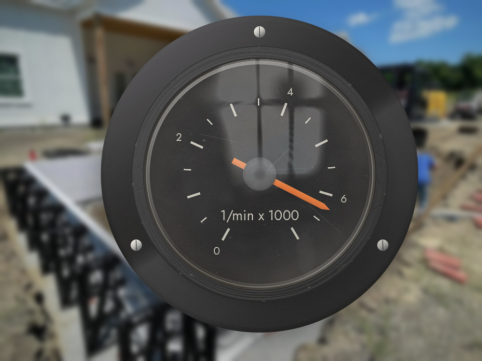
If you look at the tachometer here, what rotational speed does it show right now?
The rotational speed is 6250 rpm
